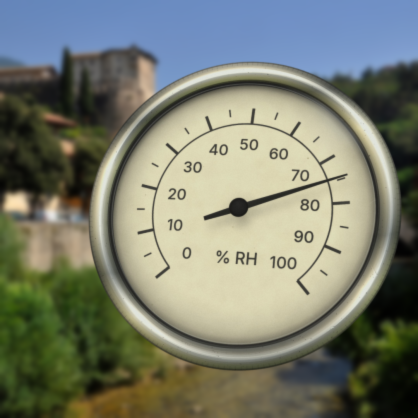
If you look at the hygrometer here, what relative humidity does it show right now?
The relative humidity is 75 %
